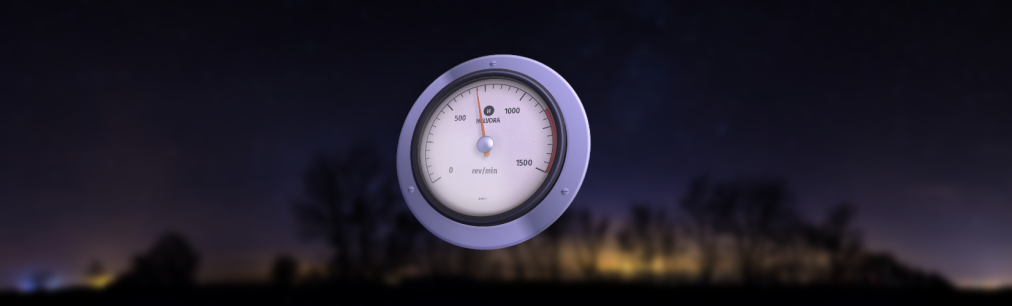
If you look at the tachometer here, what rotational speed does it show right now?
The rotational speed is 700 rpm
